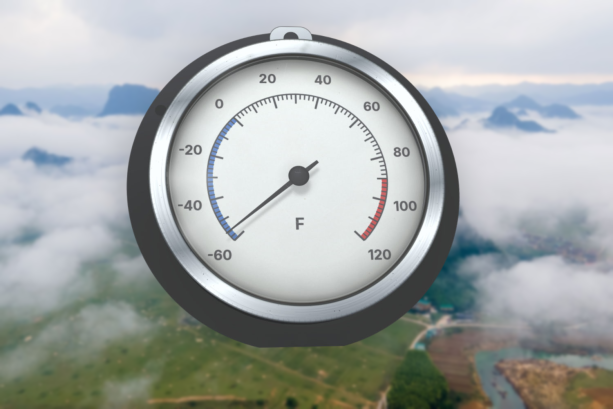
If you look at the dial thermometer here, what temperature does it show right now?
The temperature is -56 °F
